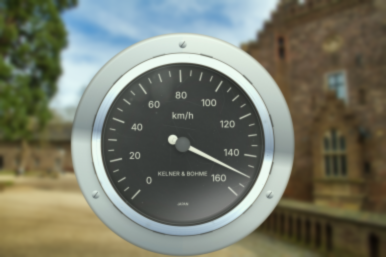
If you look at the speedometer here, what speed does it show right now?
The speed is 150 km/h
